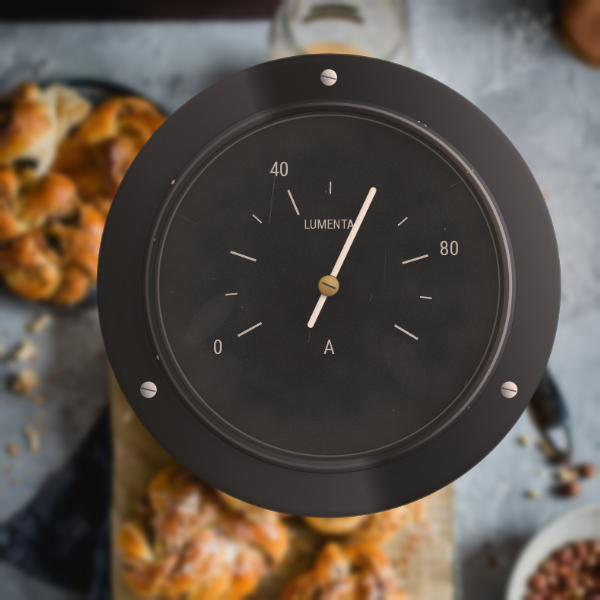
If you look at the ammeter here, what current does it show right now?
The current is 60 A
